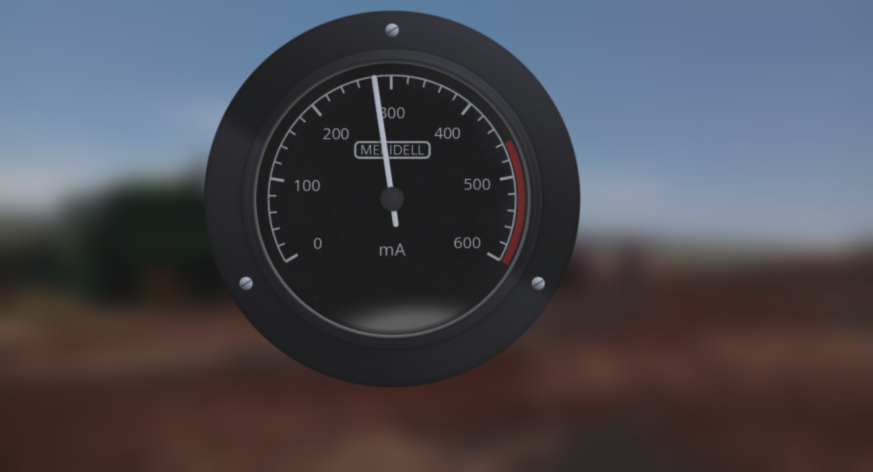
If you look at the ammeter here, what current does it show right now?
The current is 280 mA
